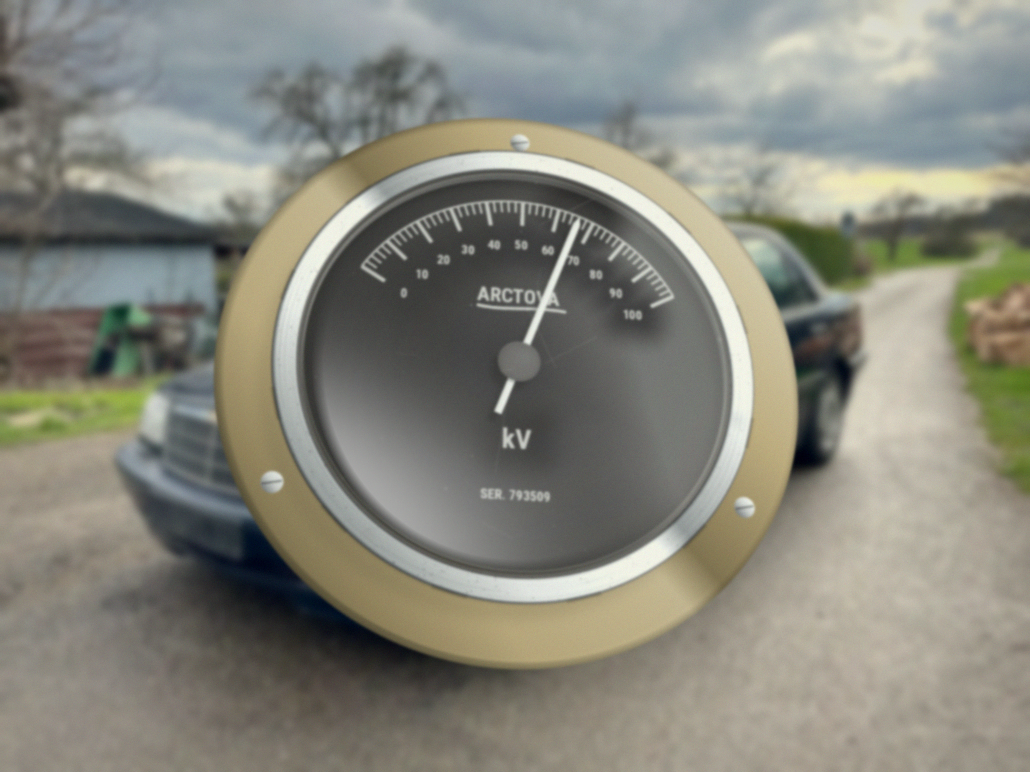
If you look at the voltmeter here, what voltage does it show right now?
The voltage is 66 kV
